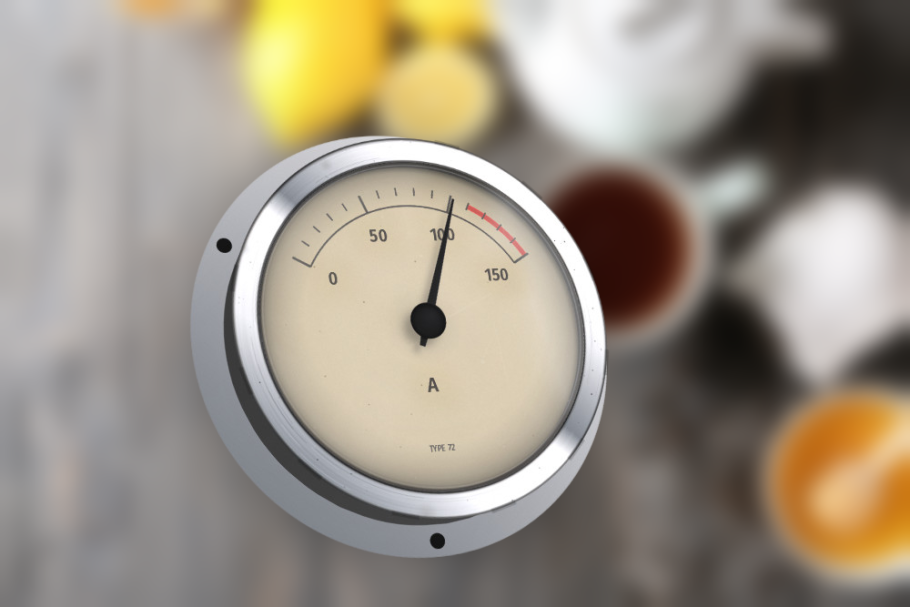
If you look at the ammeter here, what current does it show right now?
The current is 100 A
